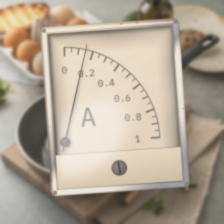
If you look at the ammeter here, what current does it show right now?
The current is 0.15 A
